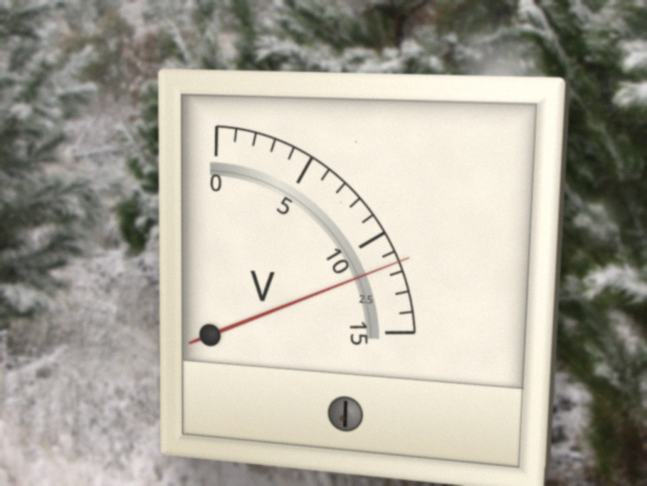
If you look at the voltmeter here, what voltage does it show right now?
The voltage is 11.5 V
